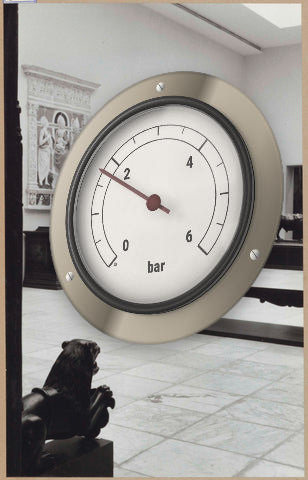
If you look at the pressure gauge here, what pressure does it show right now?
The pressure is 1.75 bar
